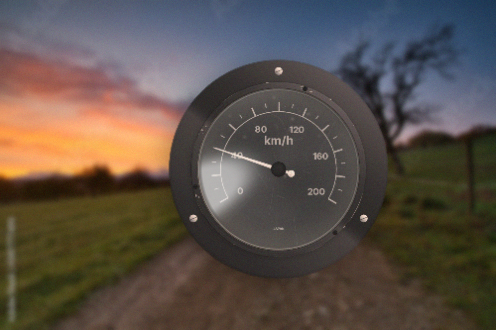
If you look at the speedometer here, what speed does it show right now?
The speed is 40 km/h
